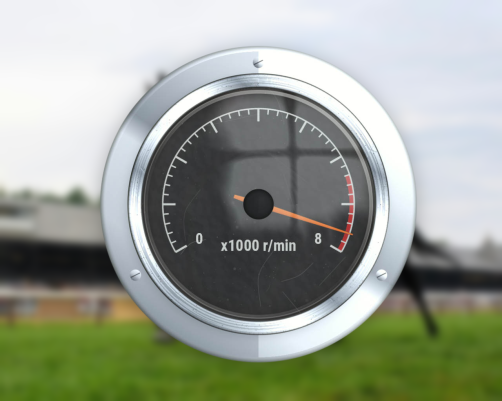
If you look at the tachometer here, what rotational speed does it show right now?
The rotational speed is 7600 rpm
